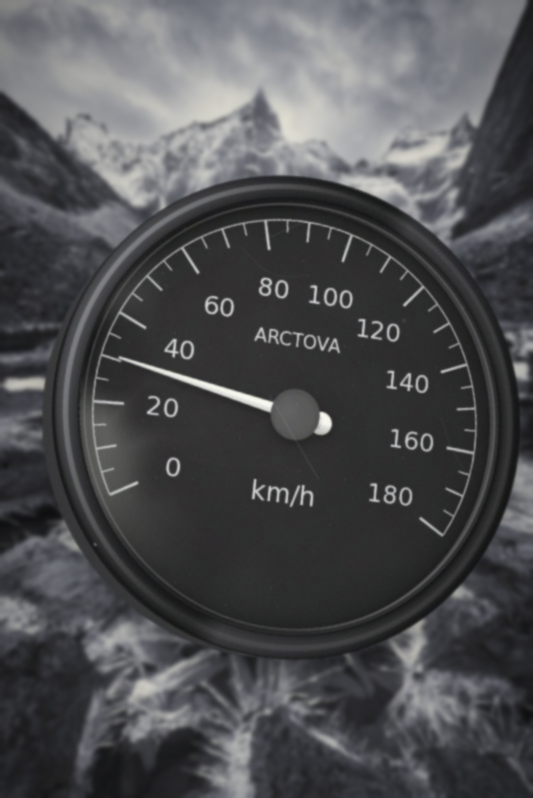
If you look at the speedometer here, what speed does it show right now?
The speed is 30 km/h
